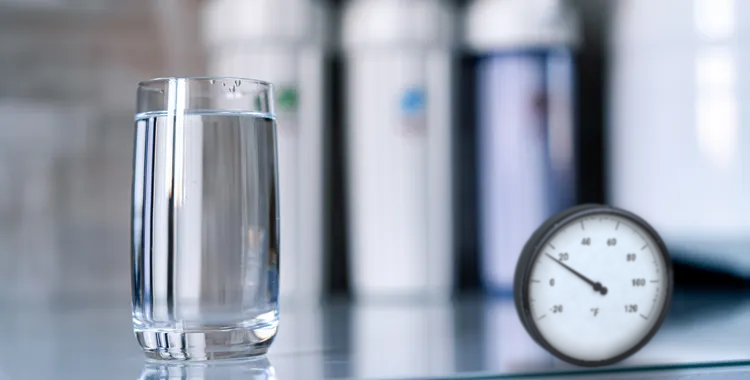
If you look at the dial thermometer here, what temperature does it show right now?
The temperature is 15 °F
